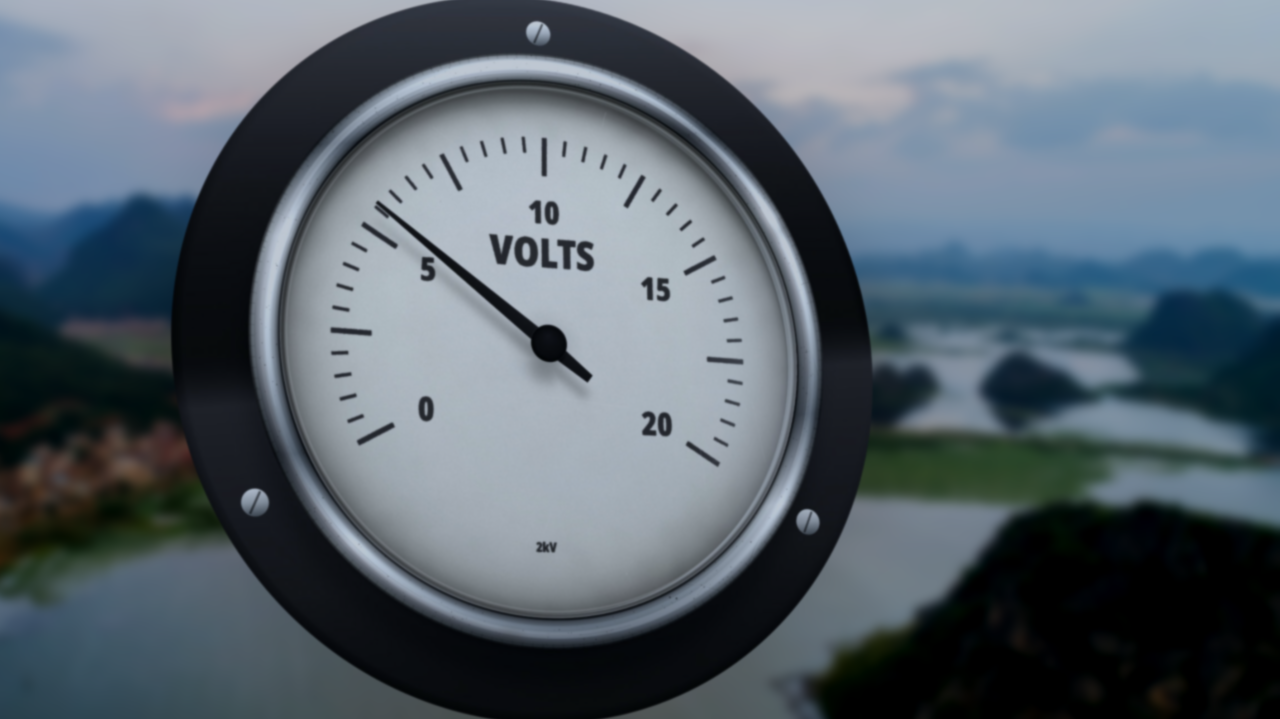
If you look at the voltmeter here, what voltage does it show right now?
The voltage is 5.5 V
